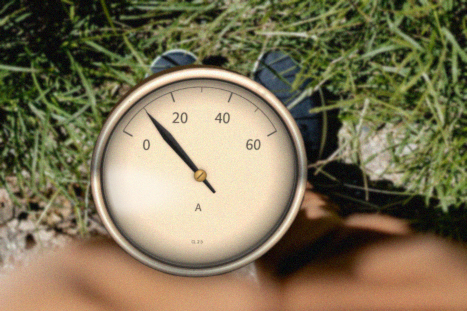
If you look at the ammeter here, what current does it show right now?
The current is 10 A
